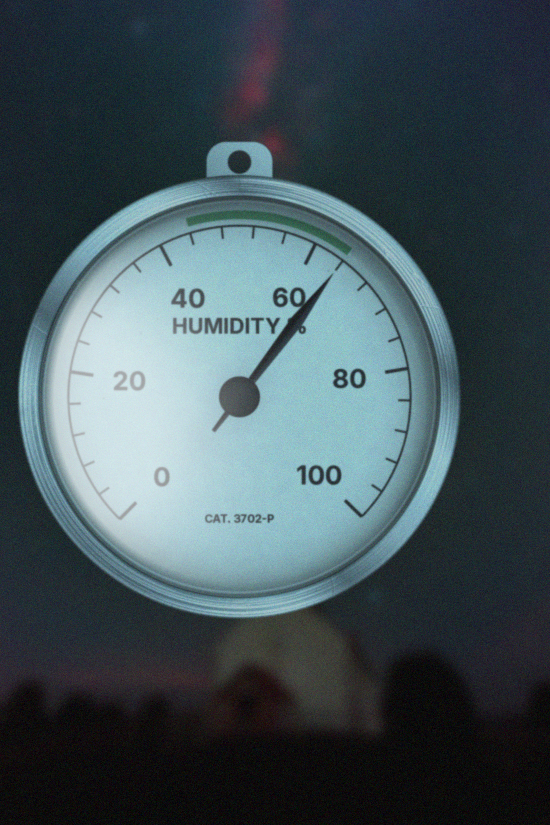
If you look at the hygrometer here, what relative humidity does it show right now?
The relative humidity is 64 %
